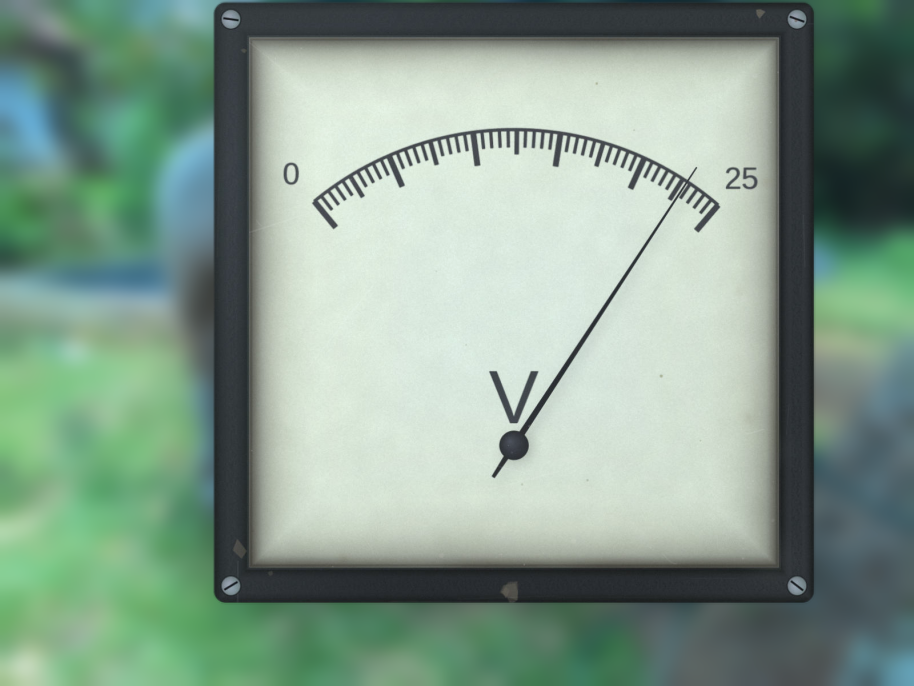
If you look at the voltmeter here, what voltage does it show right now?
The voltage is 22.75 V
